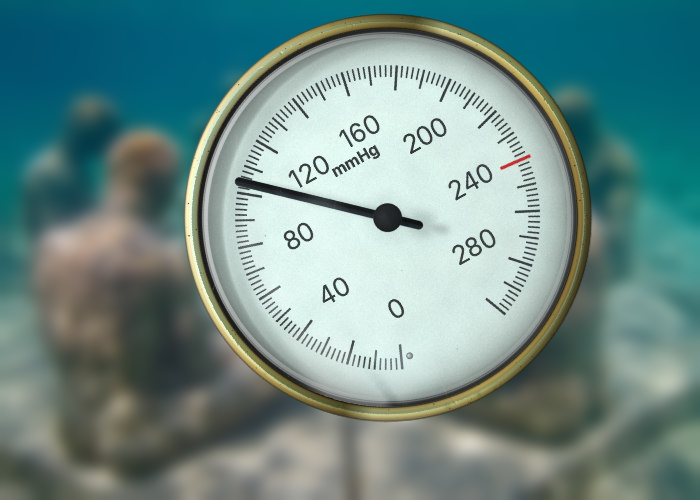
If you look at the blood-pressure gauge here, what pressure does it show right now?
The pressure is 104 mmHg
